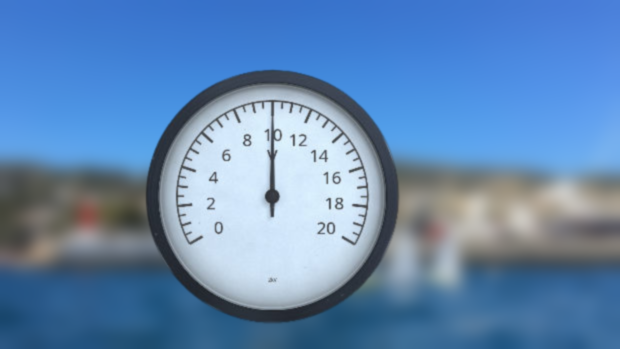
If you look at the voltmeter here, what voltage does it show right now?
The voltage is 10 V
